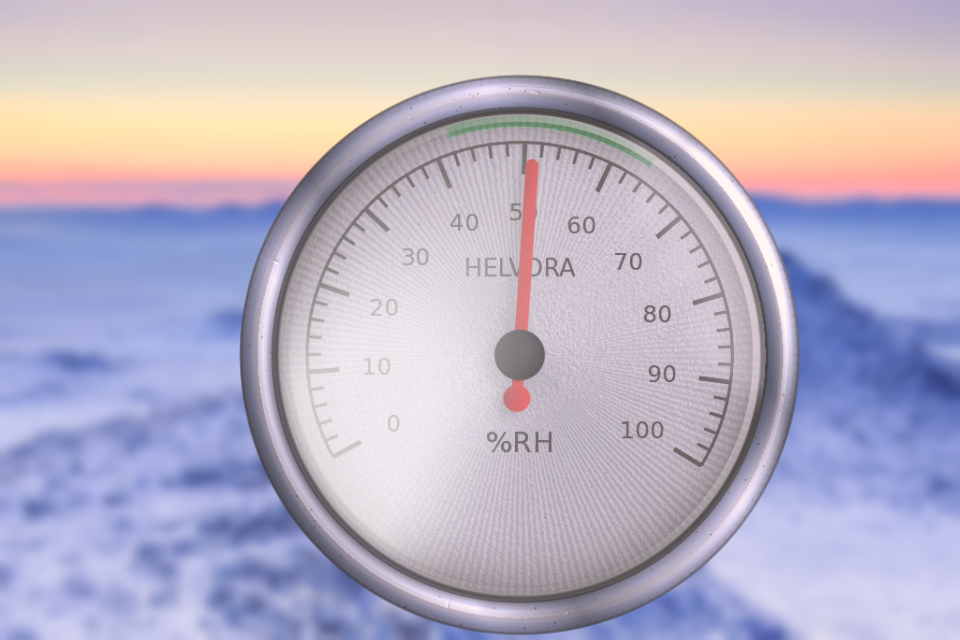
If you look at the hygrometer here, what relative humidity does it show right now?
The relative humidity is 51 %
